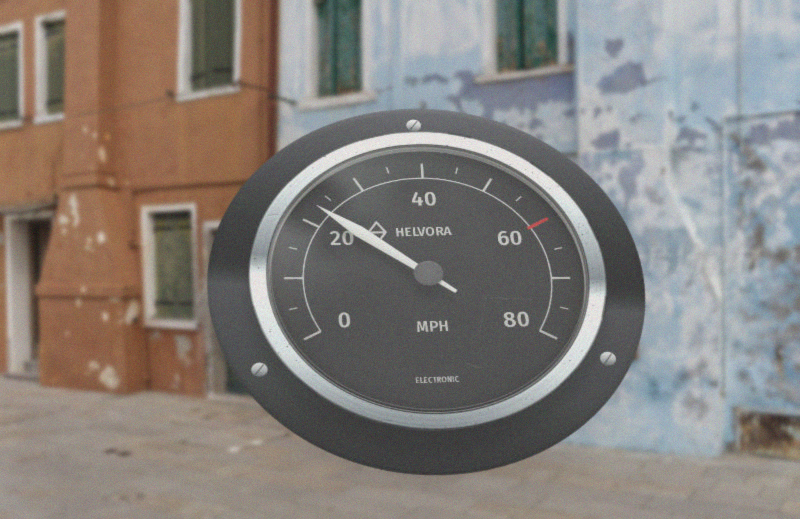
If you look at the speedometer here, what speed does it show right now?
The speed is 22.5 mph
